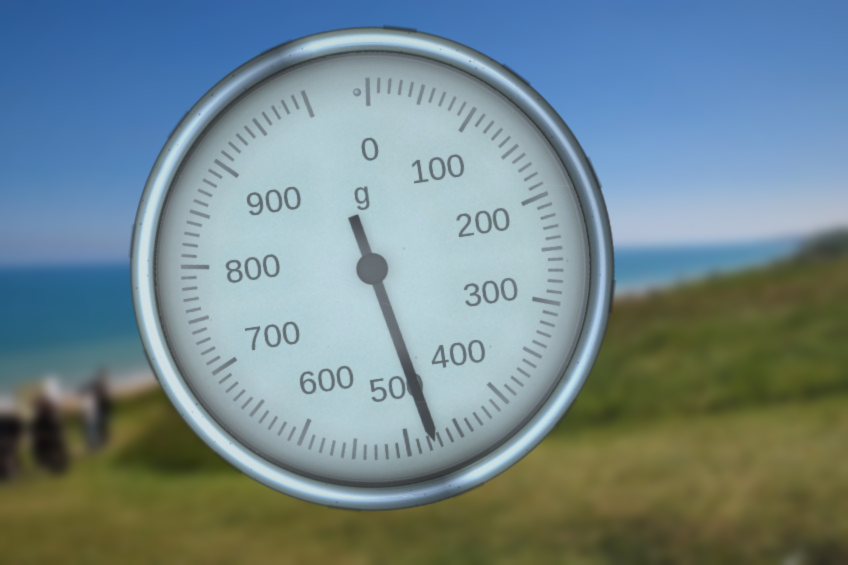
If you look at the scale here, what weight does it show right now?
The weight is 475 g
